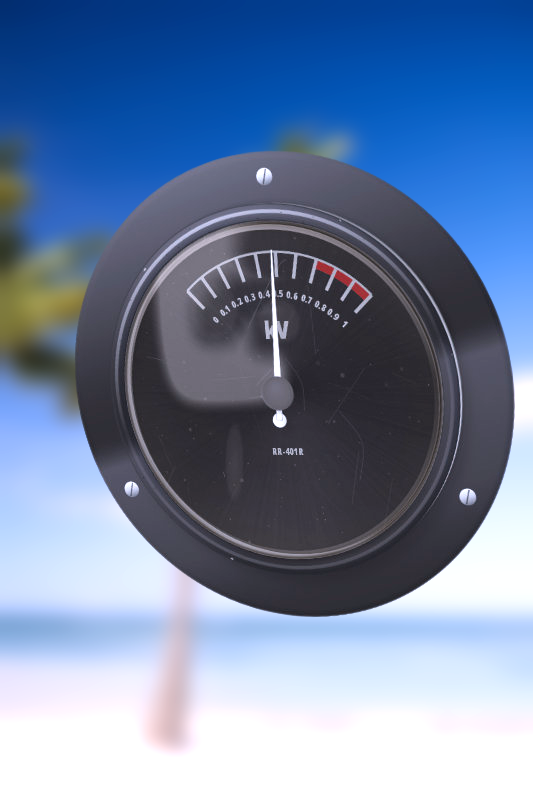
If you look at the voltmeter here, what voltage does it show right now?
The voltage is 0.5 kV
